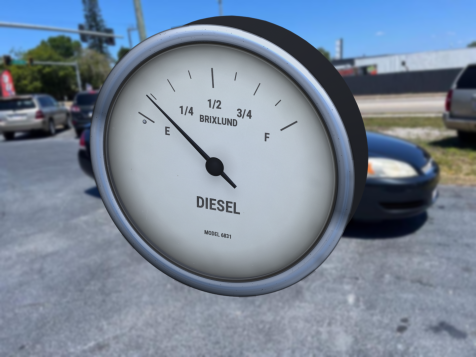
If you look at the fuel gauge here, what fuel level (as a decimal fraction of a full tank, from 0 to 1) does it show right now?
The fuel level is 0.125
